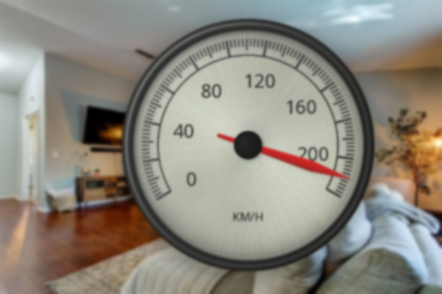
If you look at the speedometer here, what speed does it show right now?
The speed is 210 km/h
